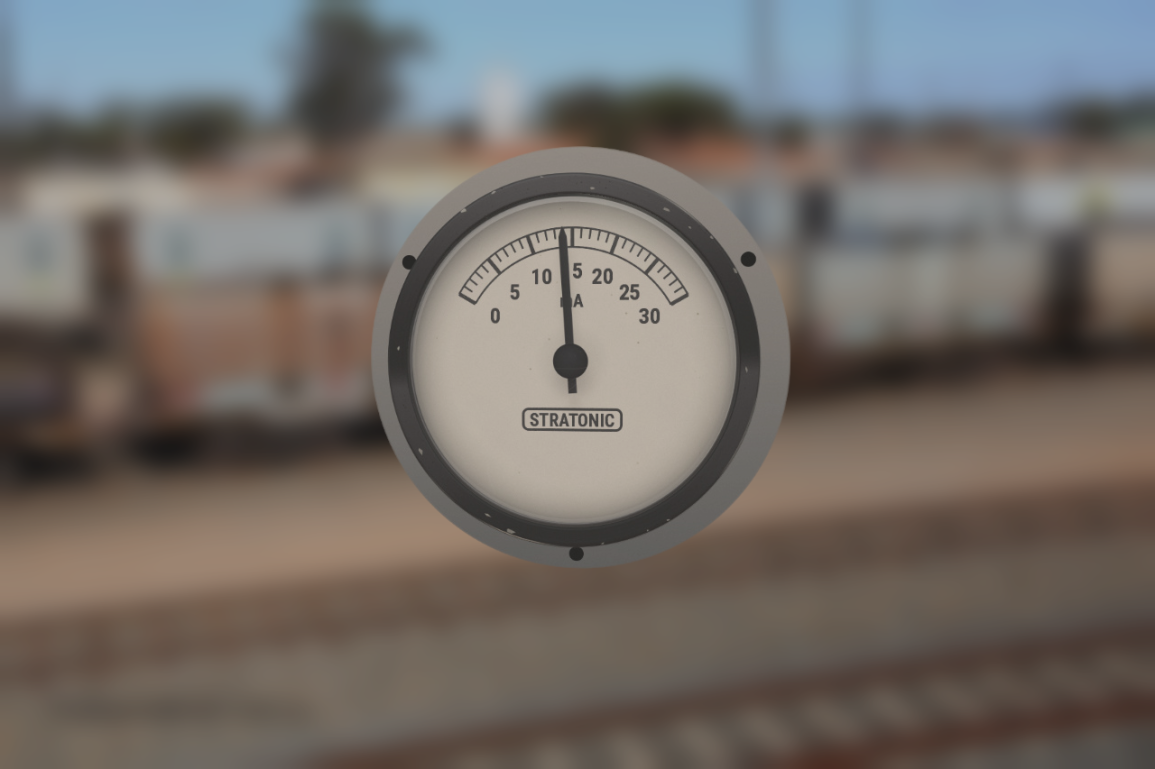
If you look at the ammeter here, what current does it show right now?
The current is 14 mA
